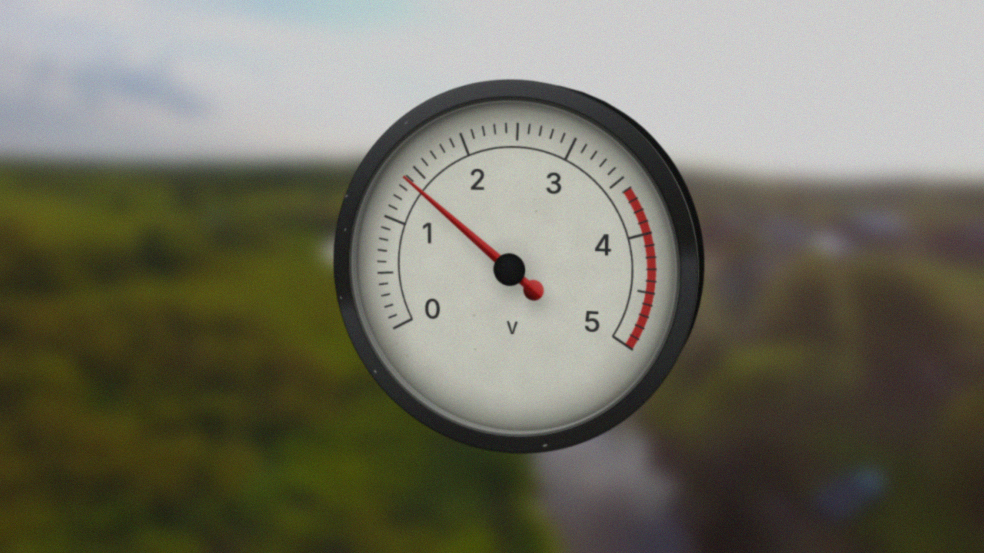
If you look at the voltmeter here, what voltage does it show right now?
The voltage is 1.4 V
